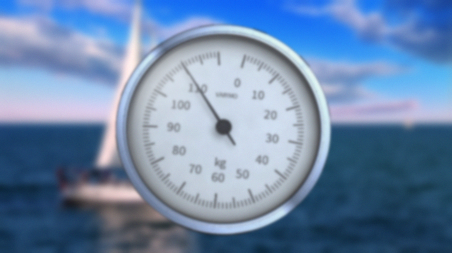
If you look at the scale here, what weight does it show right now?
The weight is 110 kg
